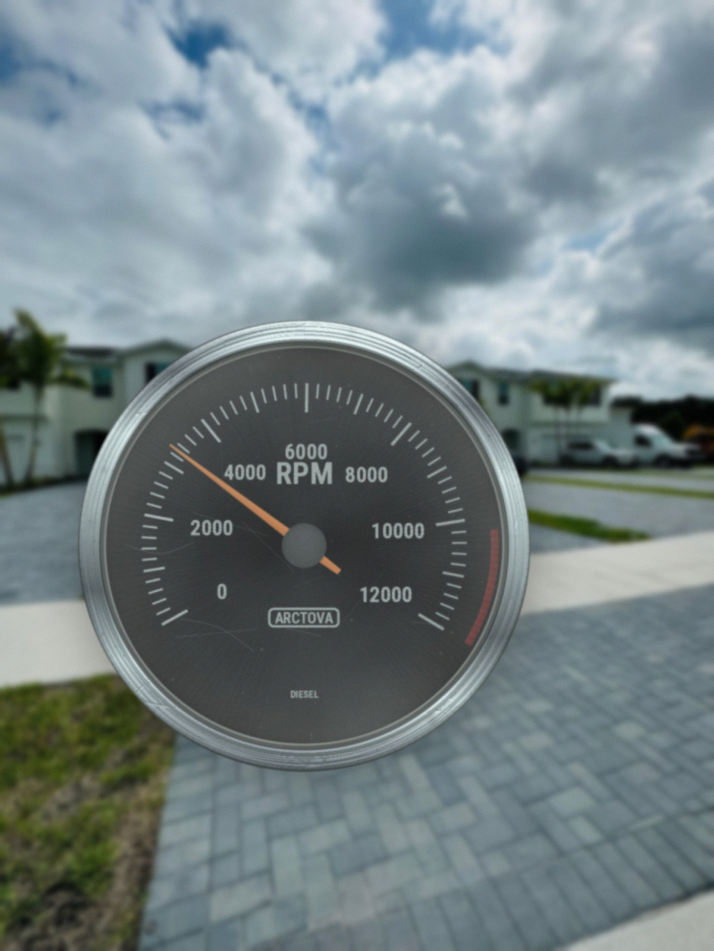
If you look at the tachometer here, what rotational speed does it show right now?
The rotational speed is 3300 rpm
